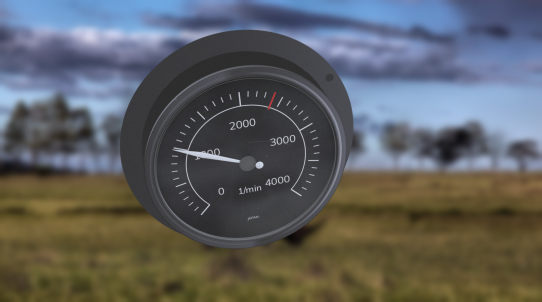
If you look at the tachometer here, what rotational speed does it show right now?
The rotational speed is 1000 rpm
